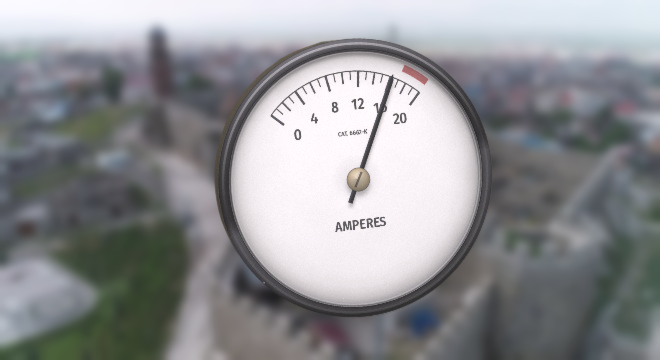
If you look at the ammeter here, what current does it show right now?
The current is 16 A
